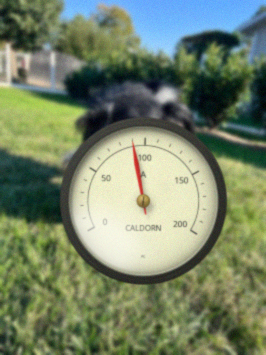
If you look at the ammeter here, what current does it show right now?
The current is 90 A
